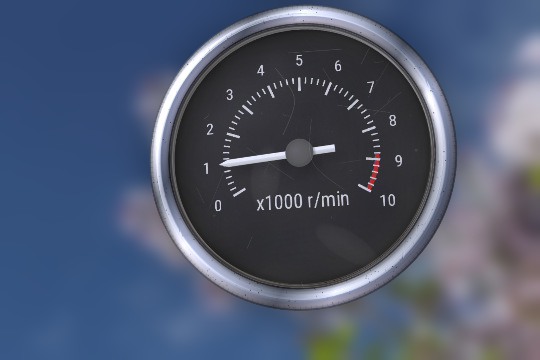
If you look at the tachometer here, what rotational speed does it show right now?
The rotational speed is 1000 rpm
